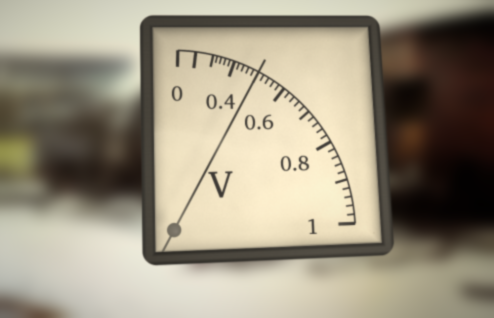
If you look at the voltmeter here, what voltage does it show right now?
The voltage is 0.5 V
